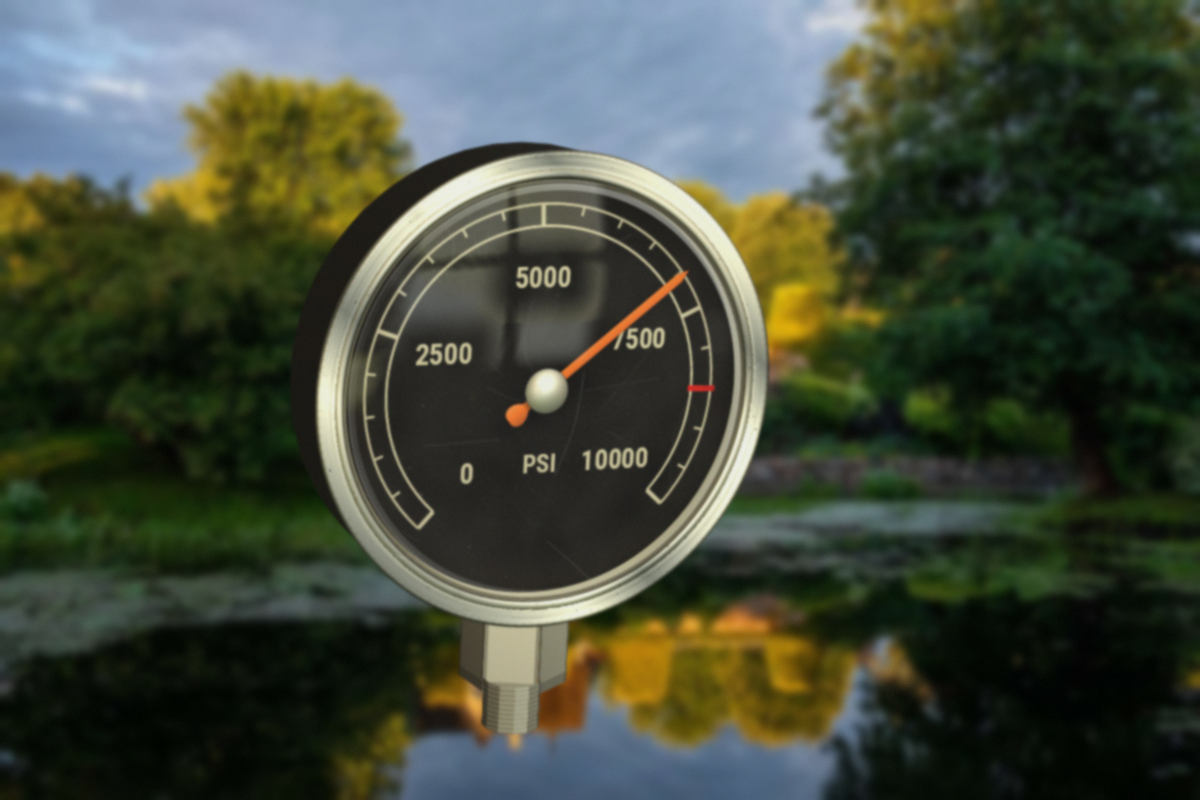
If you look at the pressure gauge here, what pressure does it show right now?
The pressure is 7000 psi
